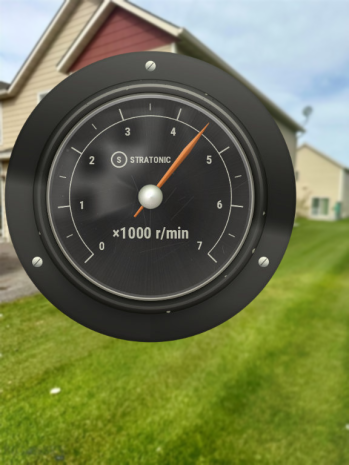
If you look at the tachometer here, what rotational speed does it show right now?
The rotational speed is 4500 rpm
